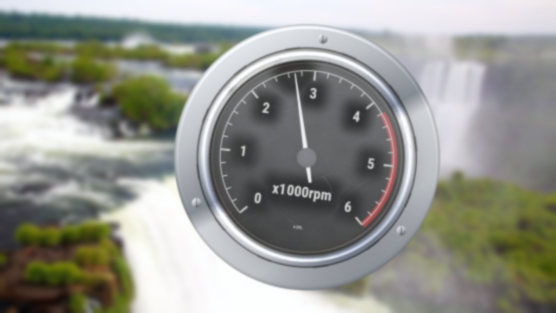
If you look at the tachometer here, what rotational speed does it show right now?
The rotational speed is 2700 rpm
